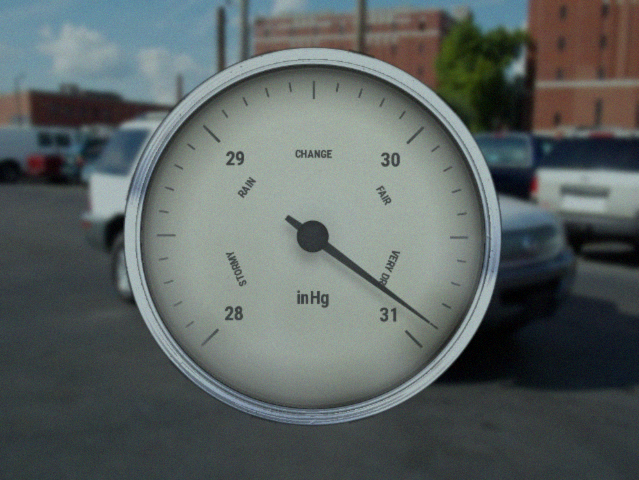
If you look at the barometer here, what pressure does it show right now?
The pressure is 30.9 inHg
